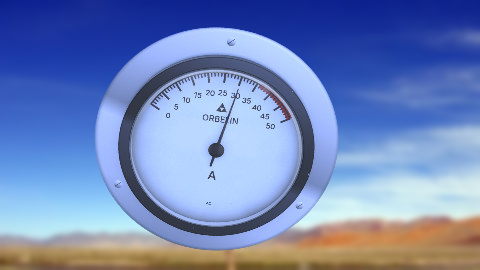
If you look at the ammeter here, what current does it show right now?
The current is 30 A
